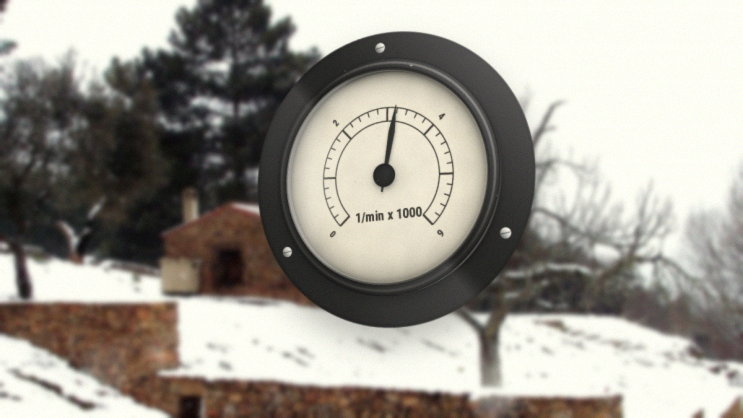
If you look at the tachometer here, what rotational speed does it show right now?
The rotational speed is 3200 rpm
